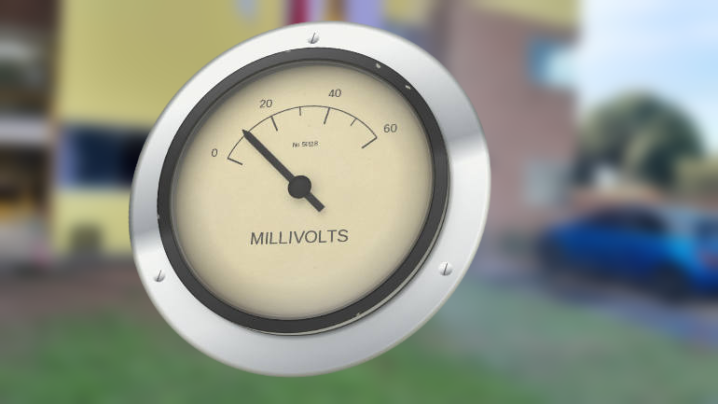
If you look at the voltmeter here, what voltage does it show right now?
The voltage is 10 mV
